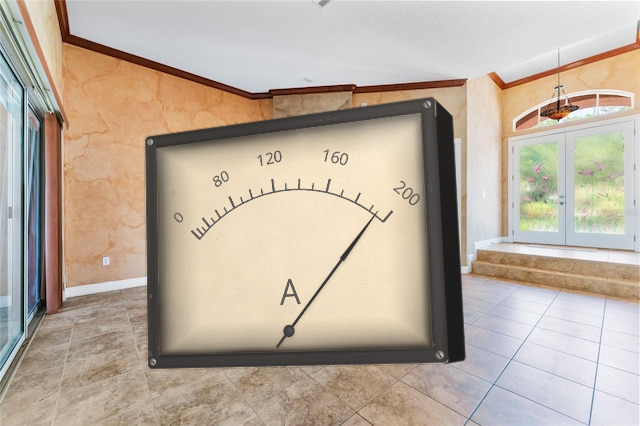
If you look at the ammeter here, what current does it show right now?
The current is 195 A
